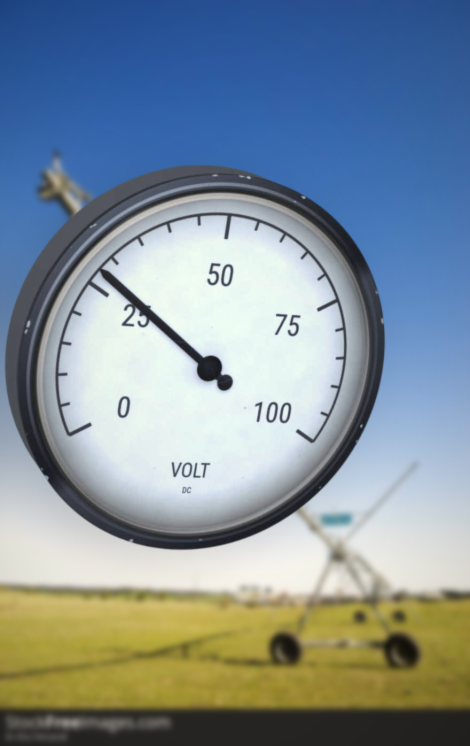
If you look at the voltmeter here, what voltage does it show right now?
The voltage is 27.5 V
